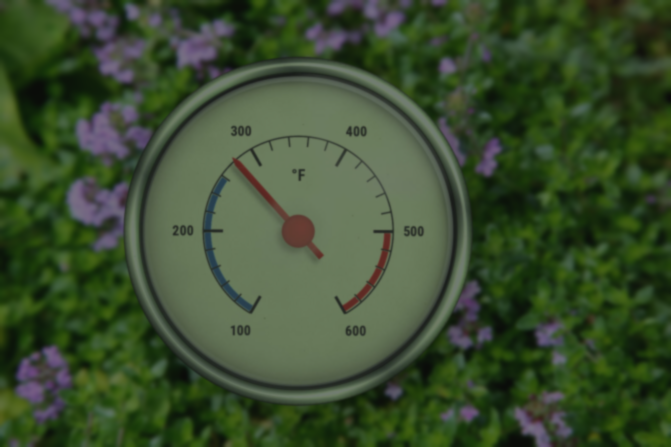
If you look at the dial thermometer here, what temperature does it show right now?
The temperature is 280 °F
